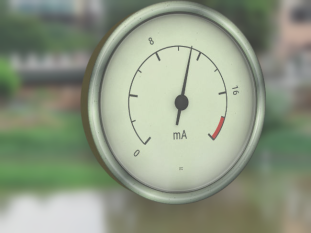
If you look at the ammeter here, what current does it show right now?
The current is 11 mA
